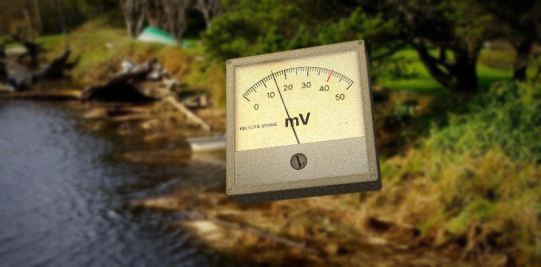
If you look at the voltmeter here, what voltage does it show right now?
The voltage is 15 mV
